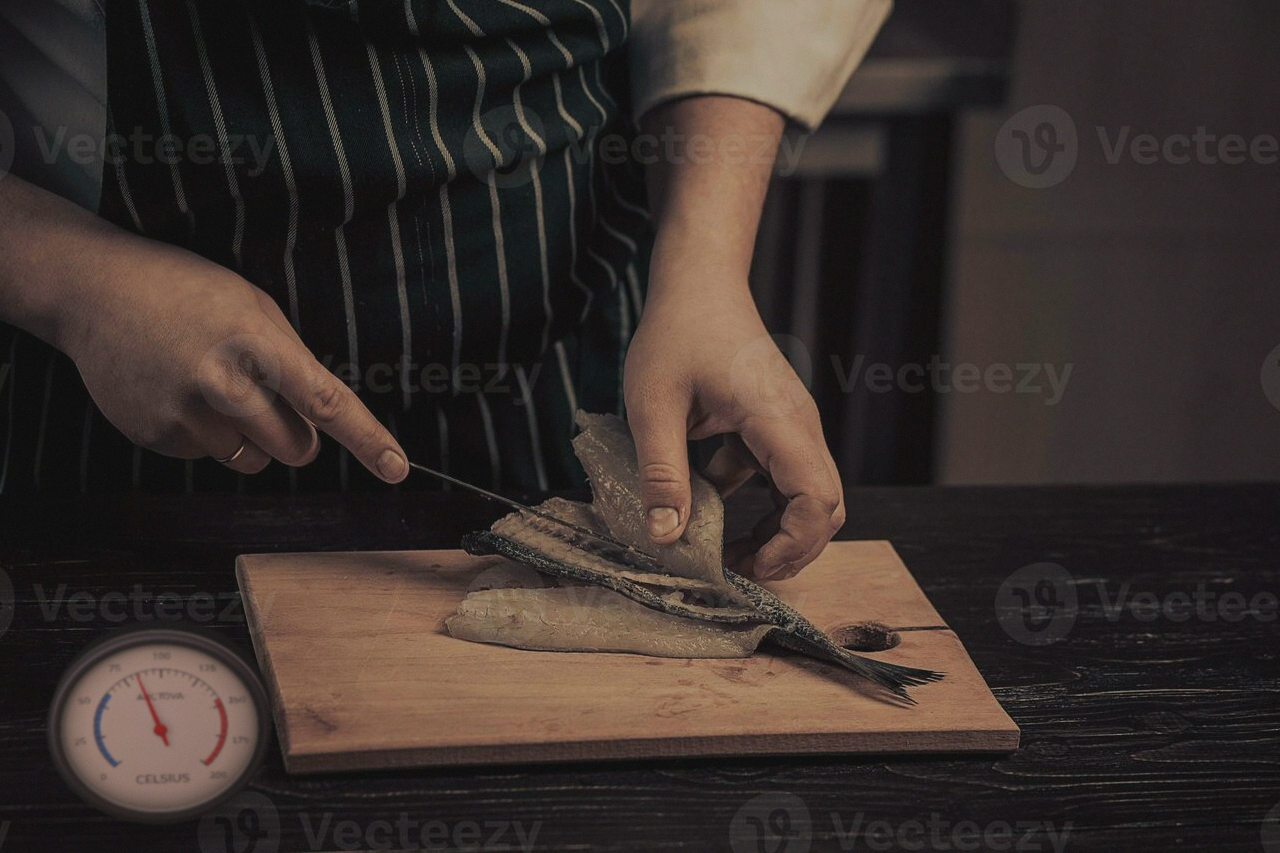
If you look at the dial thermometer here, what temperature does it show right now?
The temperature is 85 °C
